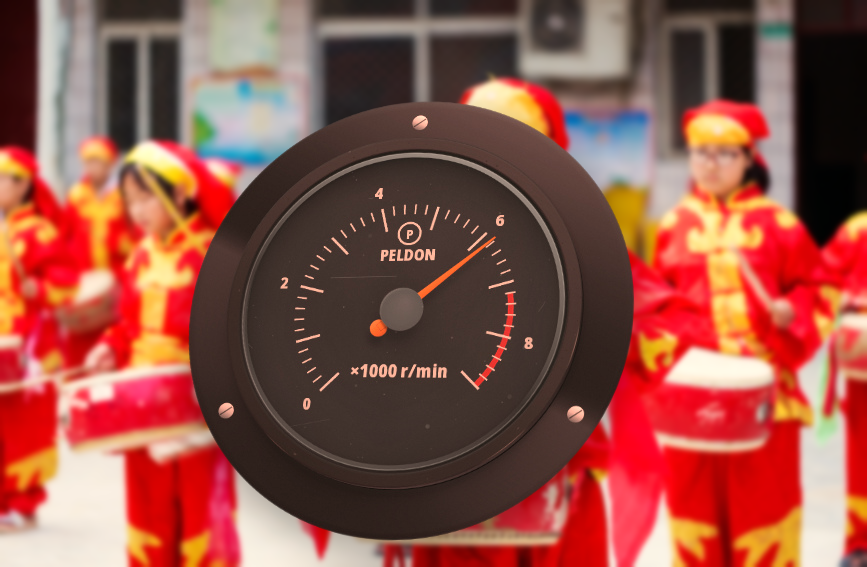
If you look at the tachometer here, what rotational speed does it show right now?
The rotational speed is 6200 rpm
